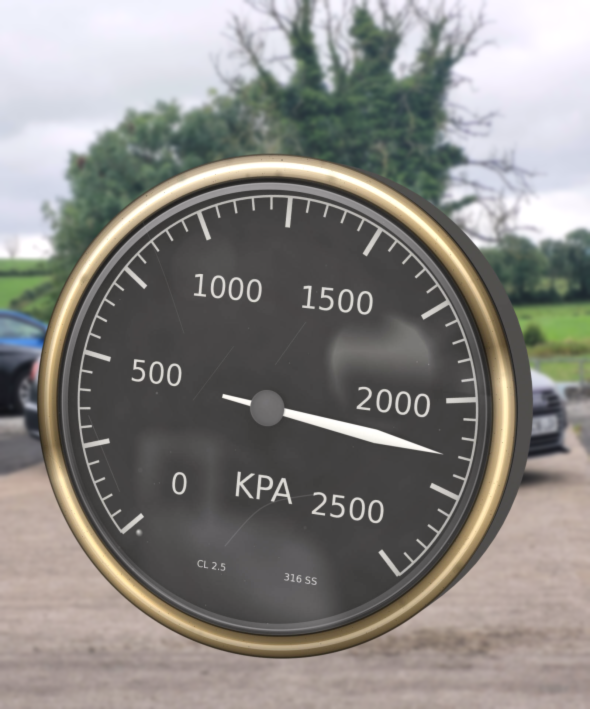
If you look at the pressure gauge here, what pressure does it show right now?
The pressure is 2150 kPa
